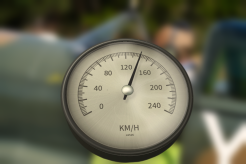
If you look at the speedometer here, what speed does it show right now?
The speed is 140 km/h
